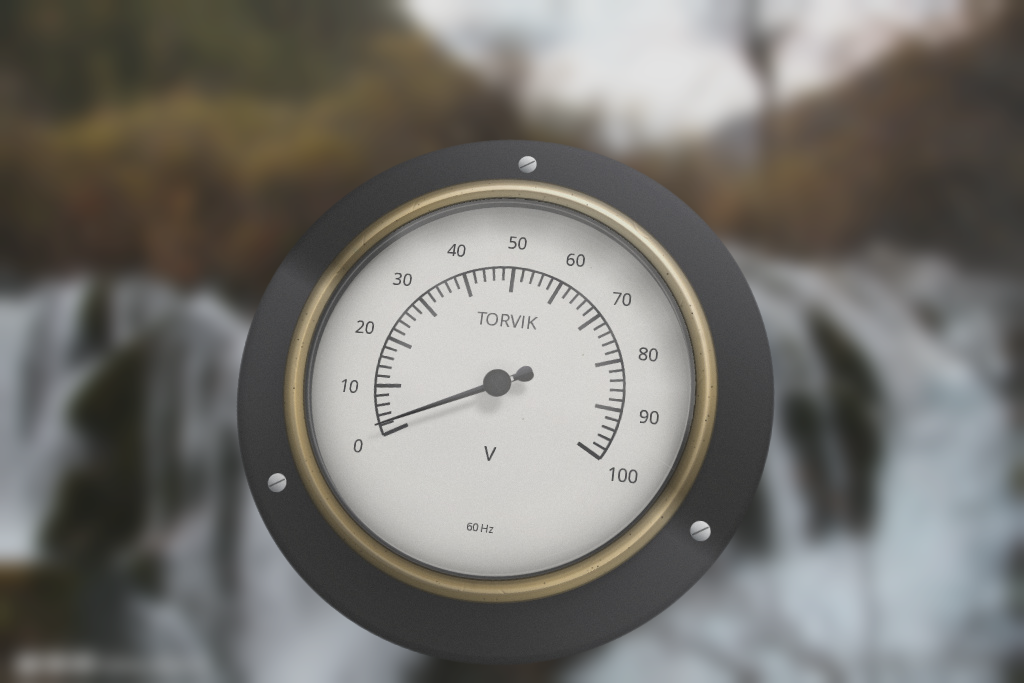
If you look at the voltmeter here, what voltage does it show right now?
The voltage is 2 V
